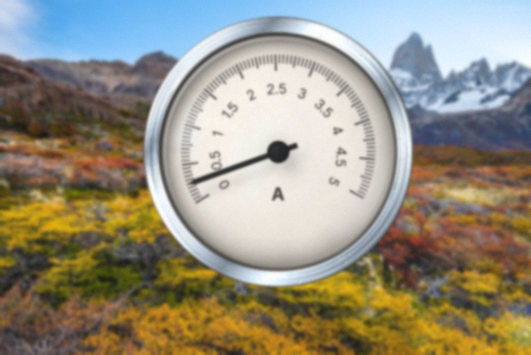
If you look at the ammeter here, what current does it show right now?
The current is 0.25 A
